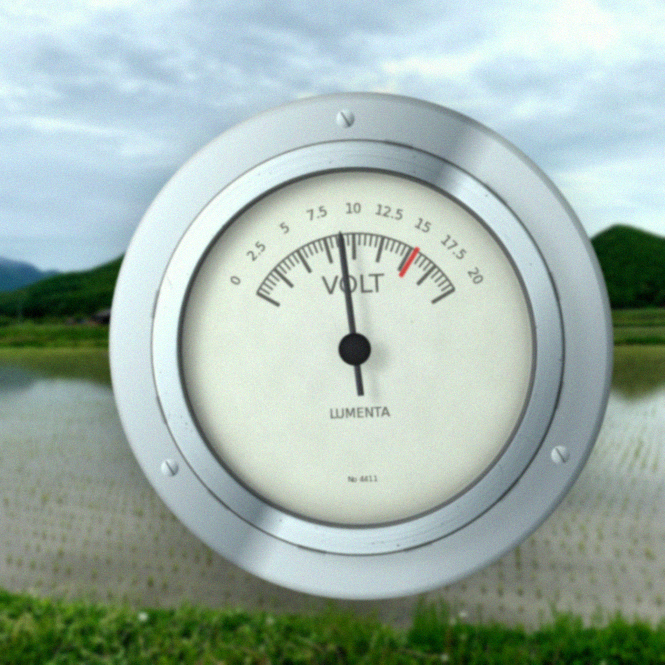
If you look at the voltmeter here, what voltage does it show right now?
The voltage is 9 V
